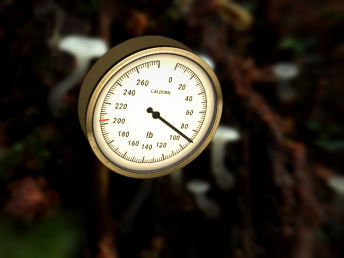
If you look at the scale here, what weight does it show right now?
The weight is 90 lb
